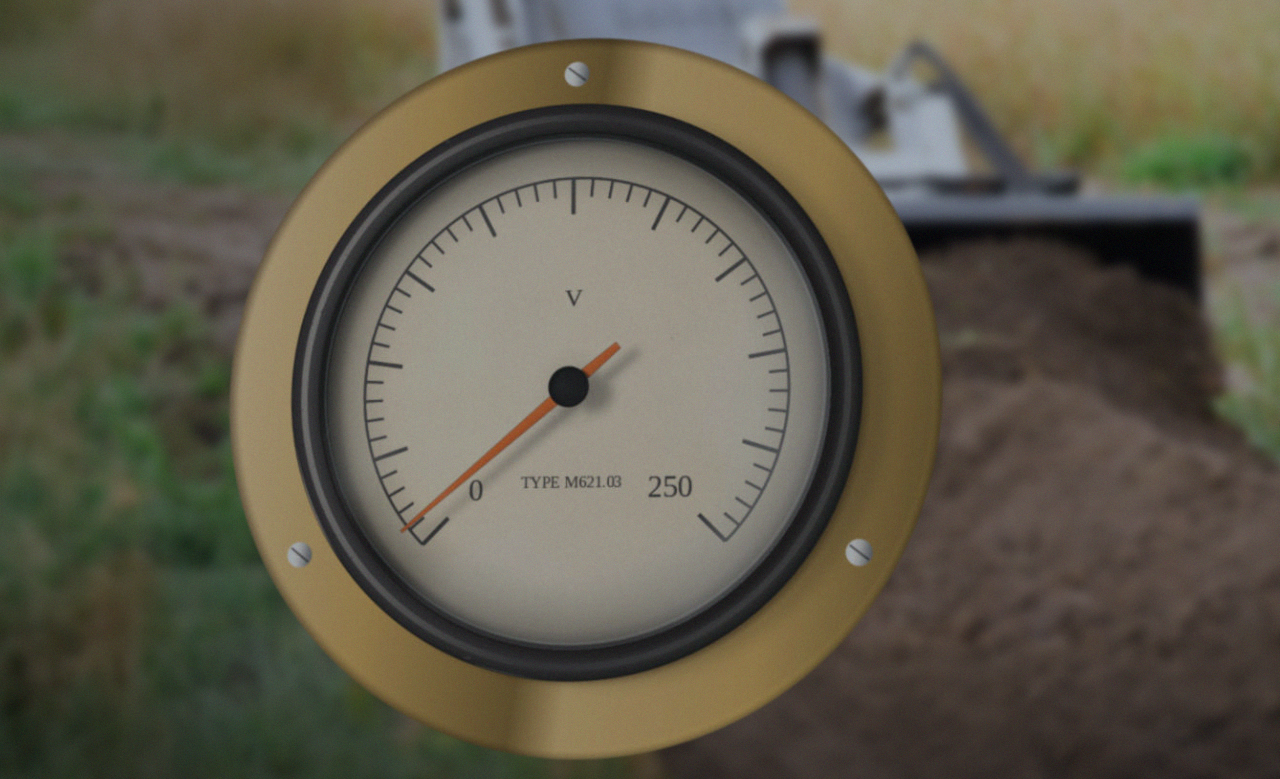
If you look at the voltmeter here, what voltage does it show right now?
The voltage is 5 V
